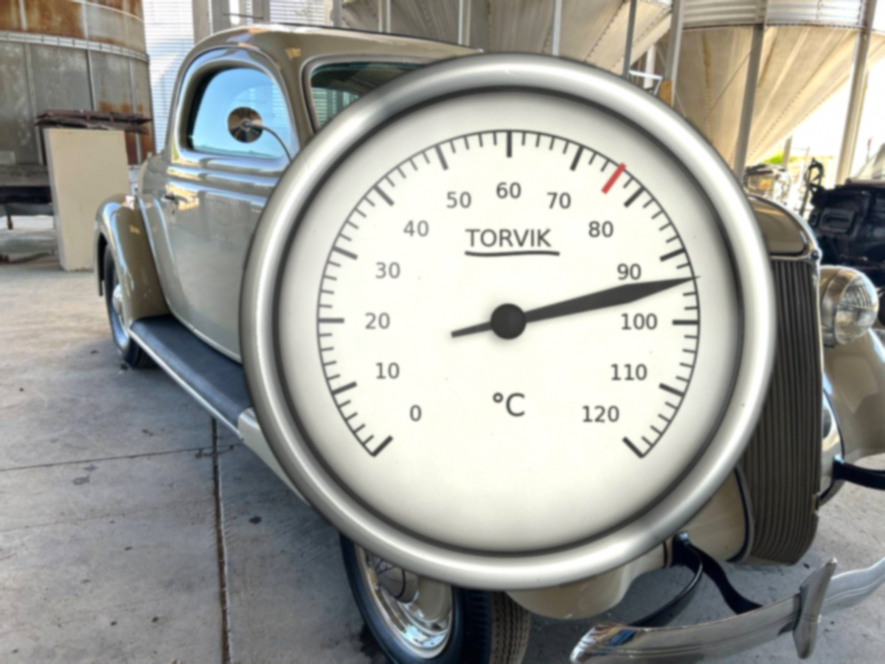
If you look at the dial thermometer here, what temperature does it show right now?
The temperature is 94 °C
